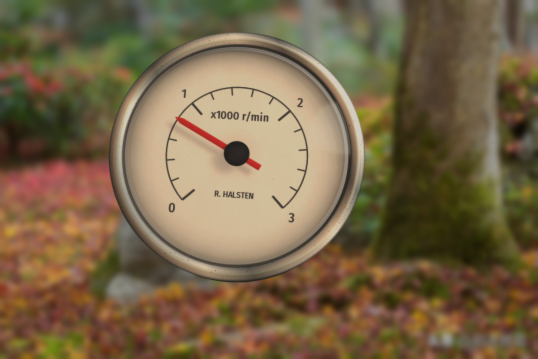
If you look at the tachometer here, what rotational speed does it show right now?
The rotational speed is 800 rpm
